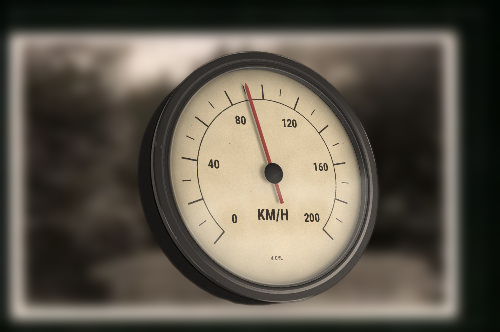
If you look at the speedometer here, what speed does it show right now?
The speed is 90 km/h
